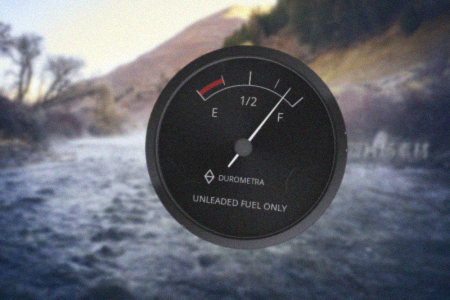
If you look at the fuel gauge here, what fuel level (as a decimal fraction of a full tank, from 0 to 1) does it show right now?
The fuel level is 0.875
